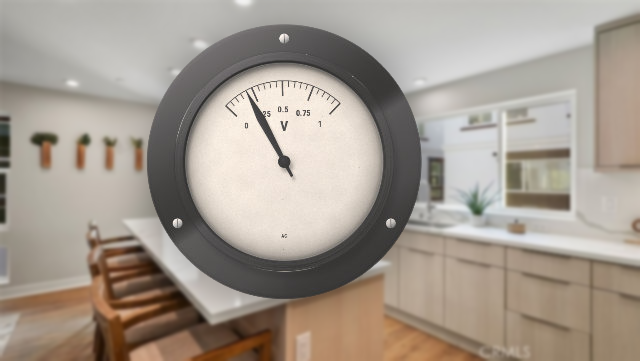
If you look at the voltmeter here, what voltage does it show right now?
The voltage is 0.2 V
